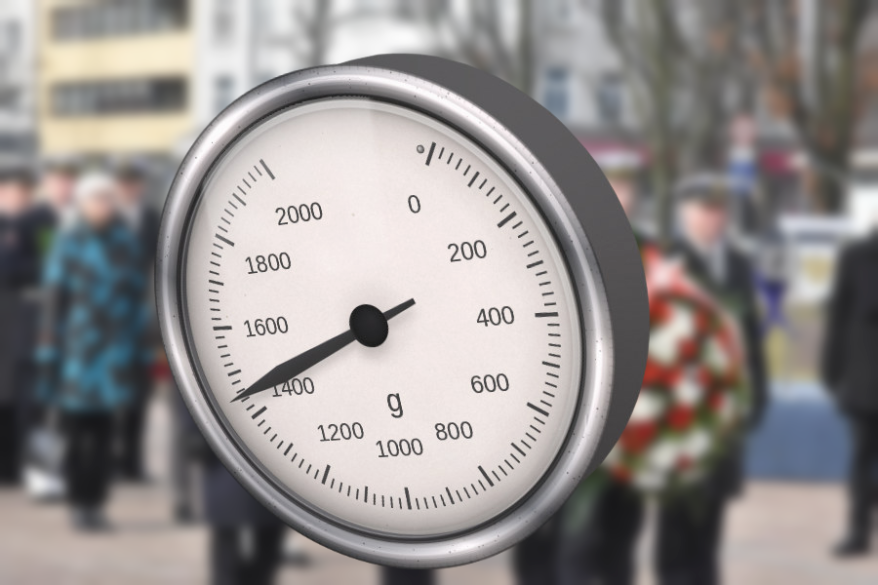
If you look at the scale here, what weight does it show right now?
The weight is 1450 g
